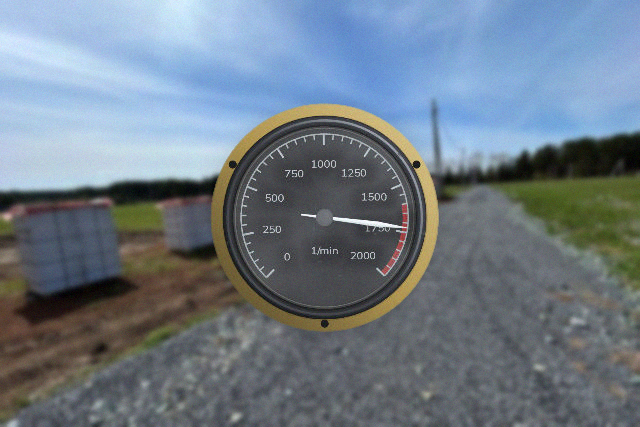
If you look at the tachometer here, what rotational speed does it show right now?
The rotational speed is 1725 rpm
